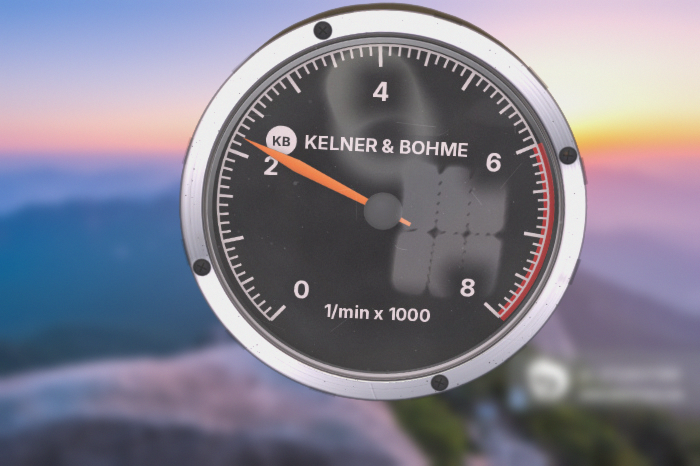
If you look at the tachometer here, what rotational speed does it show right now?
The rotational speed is 2200 rpm
